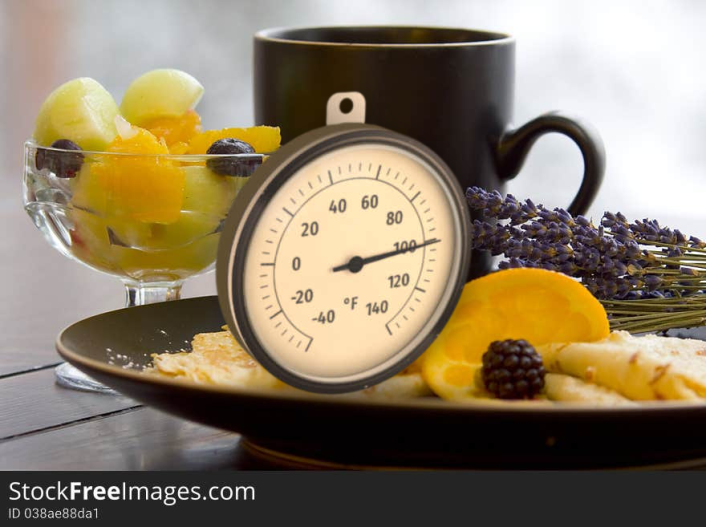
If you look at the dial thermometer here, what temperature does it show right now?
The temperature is 100 °F
